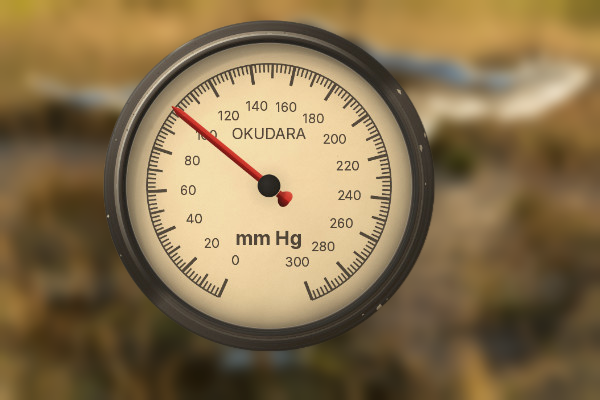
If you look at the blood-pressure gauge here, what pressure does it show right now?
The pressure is 100 mmHg
